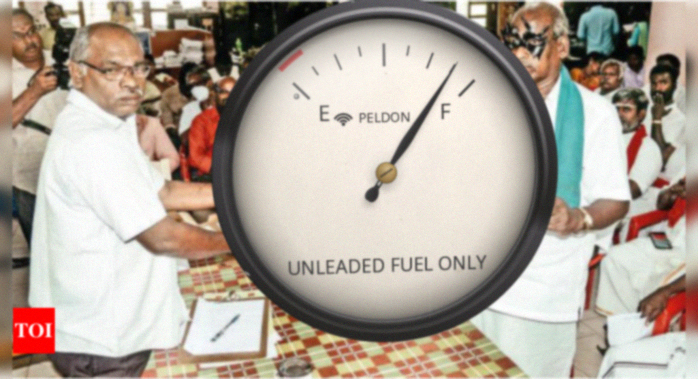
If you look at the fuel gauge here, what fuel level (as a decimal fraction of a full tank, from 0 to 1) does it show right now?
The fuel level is 0.875
